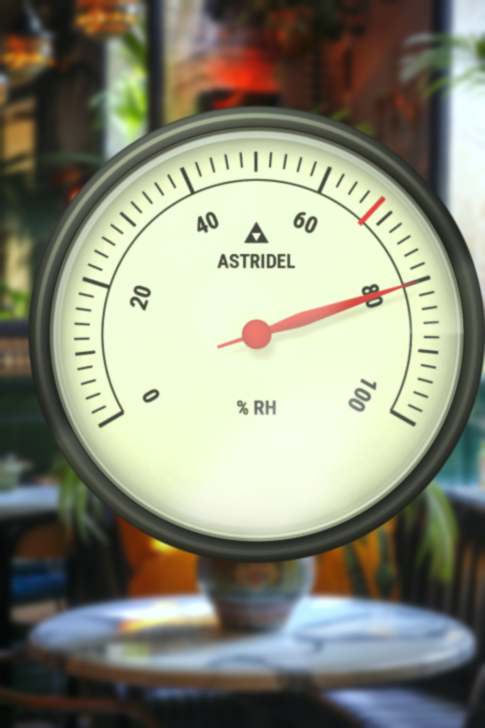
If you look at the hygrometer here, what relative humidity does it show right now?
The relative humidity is 80 %
